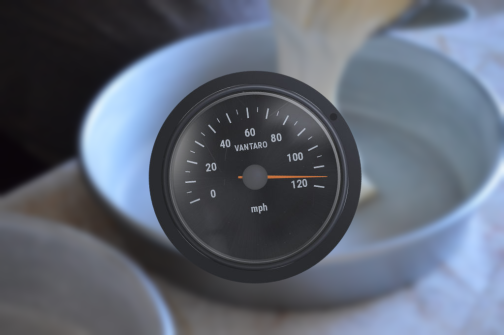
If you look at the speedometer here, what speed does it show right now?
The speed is 115 mph
